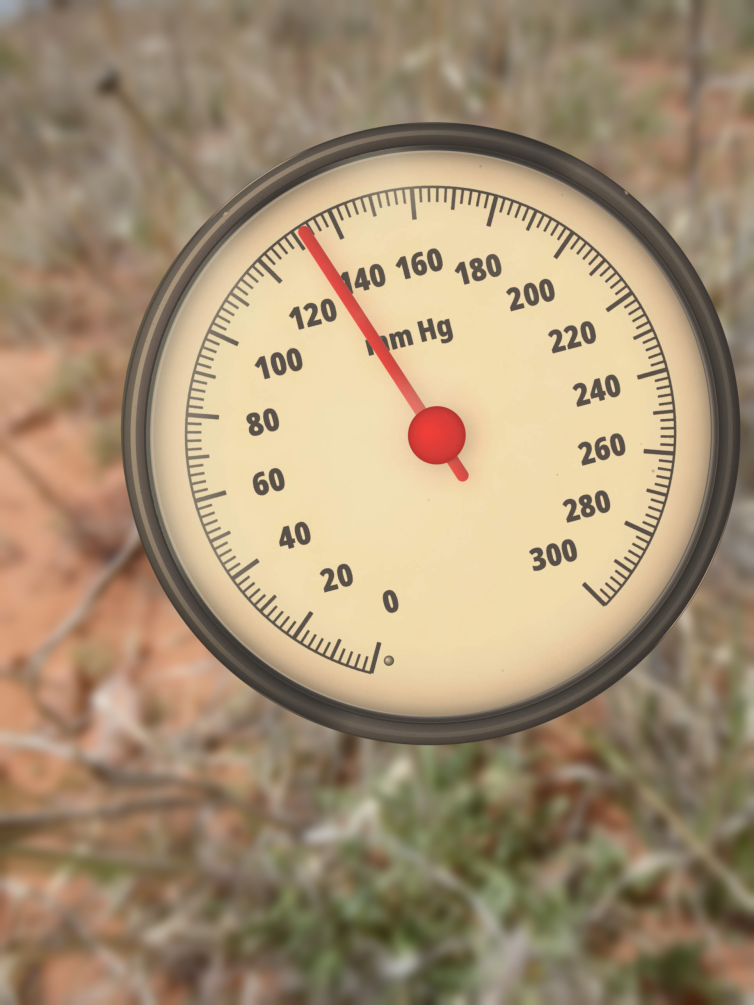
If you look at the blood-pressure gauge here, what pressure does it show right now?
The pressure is 132 mmHg
